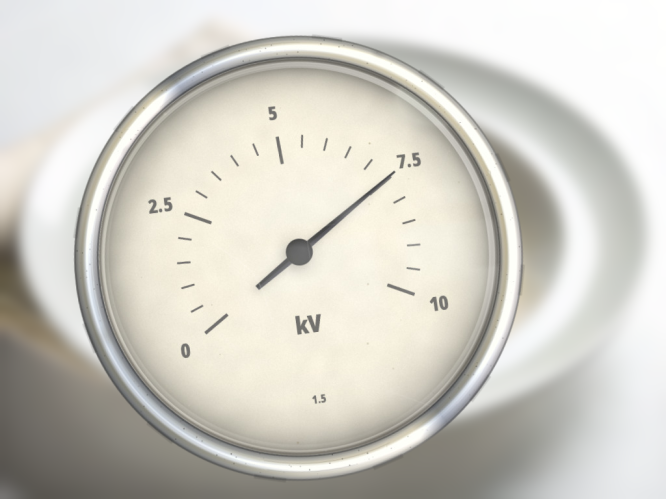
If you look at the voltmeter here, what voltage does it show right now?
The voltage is 7.5 kV
